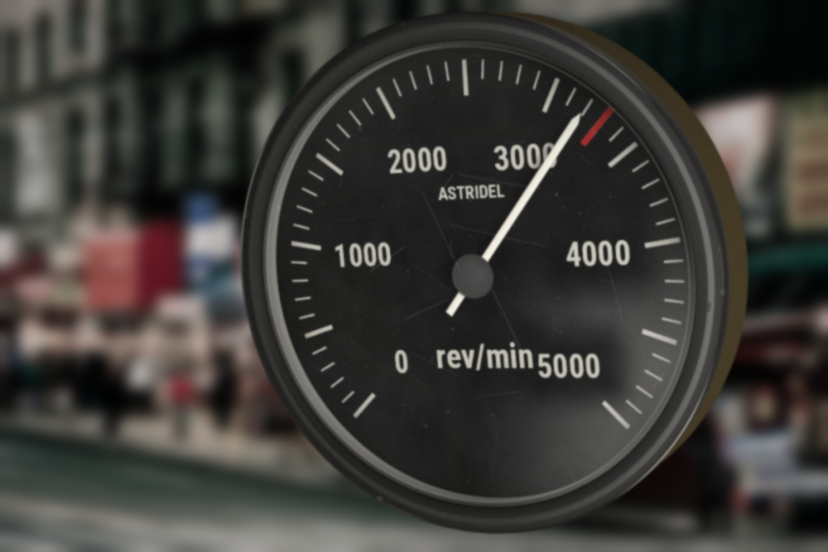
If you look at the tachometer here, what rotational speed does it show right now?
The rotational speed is 3200 rpm
